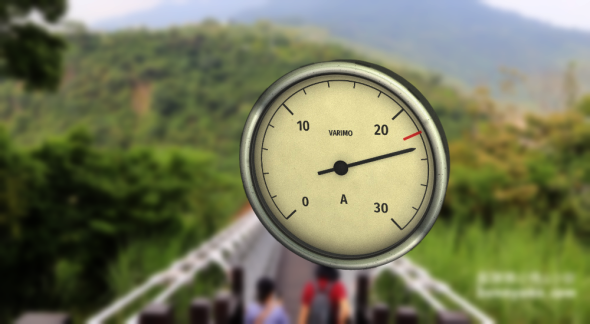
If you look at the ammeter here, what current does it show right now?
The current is 23 A
